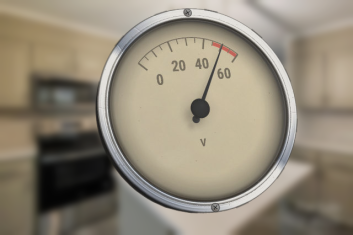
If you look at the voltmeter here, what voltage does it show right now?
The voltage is 50 V
